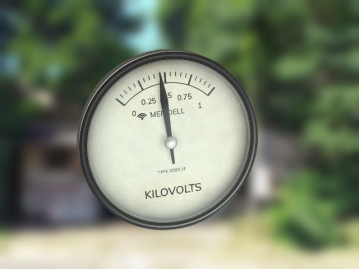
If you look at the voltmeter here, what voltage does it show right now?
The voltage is 0.45 kV
